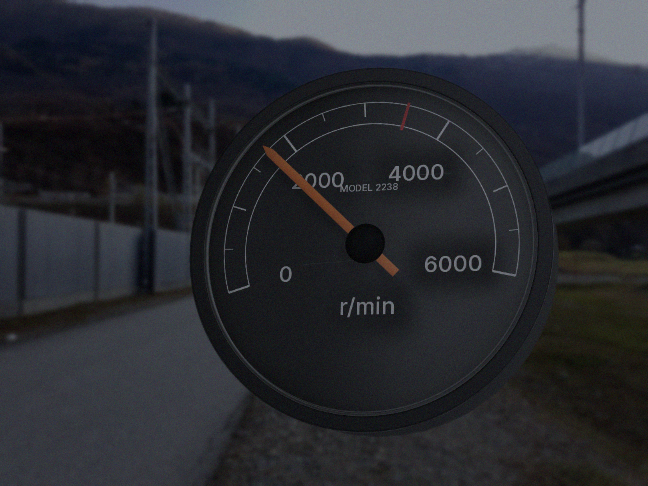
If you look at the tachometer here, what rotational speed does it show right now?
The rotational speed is 1750 rpm
